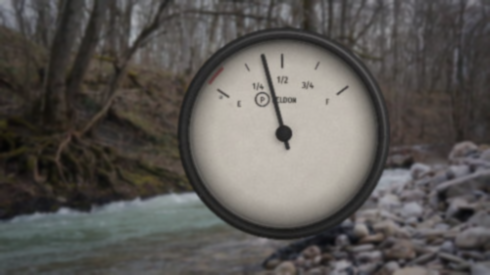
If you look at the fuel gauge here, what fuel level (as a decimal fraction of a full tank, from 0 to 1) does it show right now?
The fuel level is 0.375
